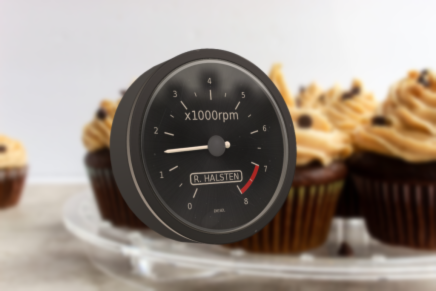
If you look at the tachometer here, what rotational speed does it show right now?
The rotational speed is 1500 rpm
